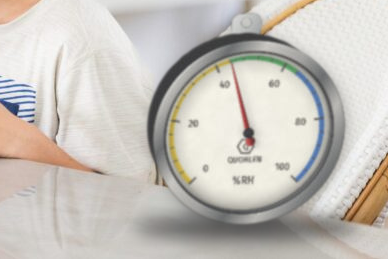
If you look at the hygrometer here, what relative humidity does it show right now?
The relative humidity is 44 %
